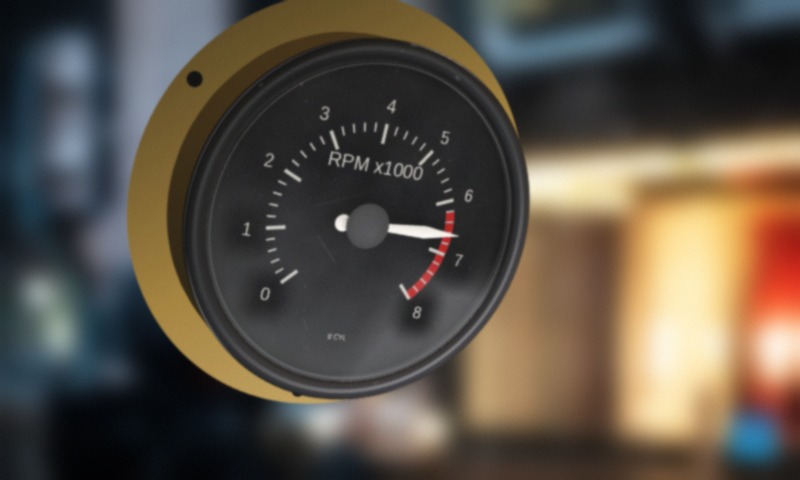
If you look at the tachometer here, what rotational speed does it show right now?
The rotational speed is 6600 rpm
